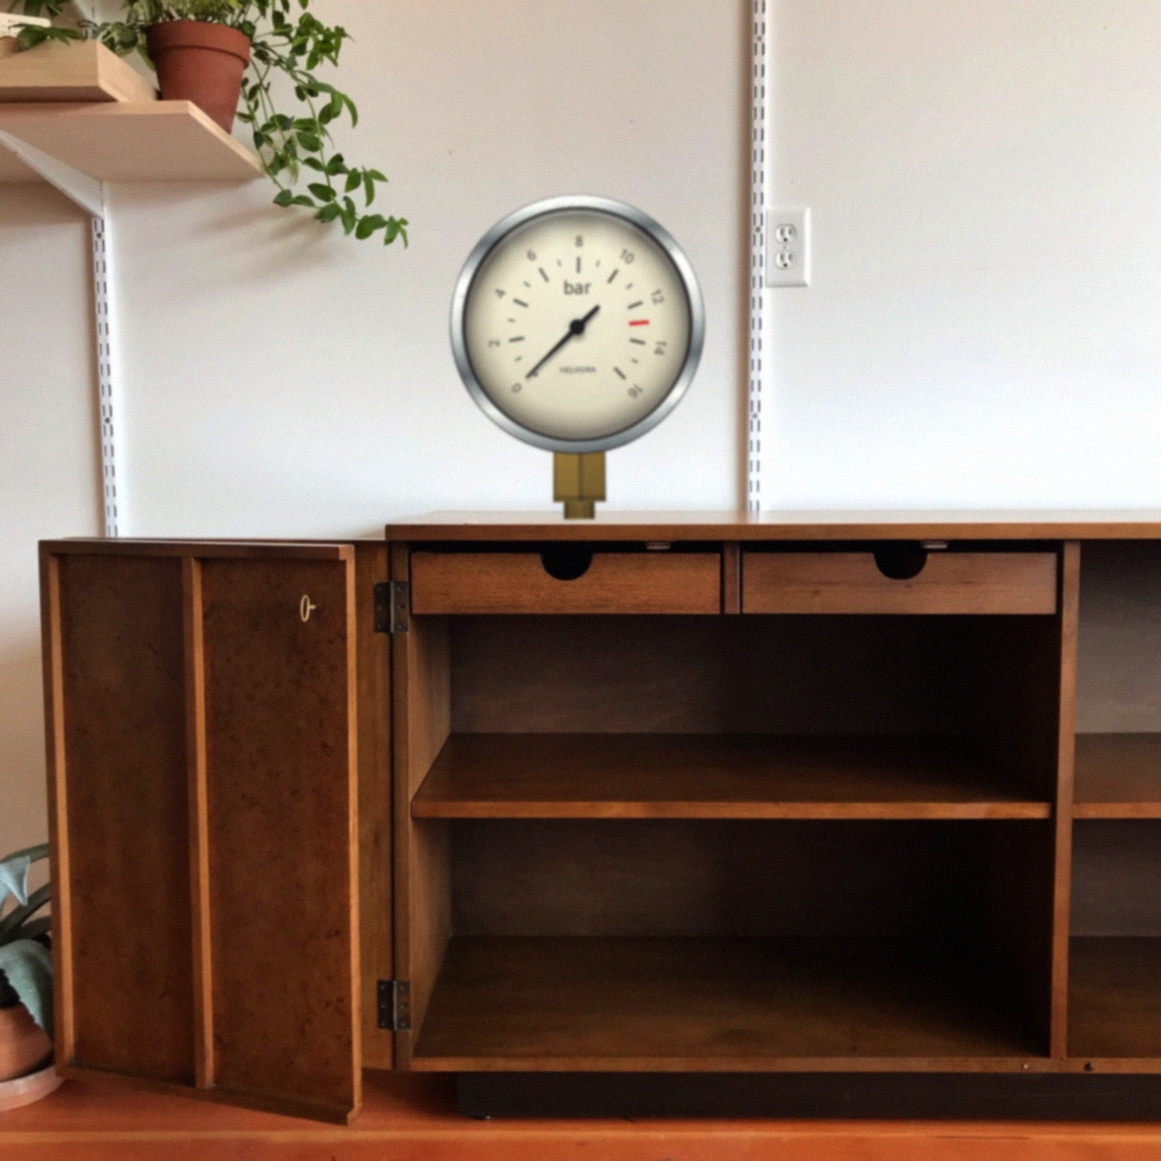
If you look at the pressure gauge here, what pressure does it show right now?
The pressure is 0 bar
